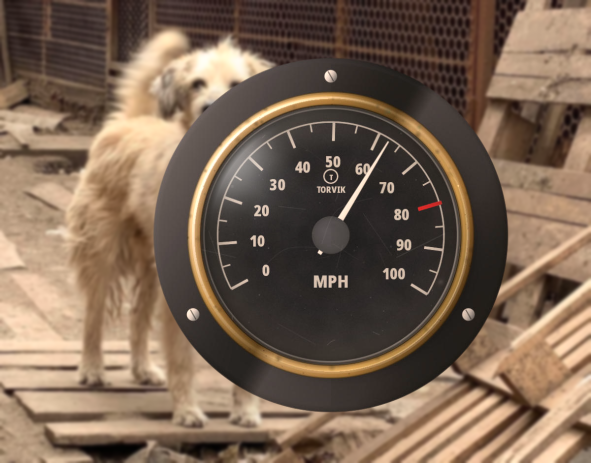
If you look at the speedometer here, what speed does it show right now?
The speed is 62.5 mph
